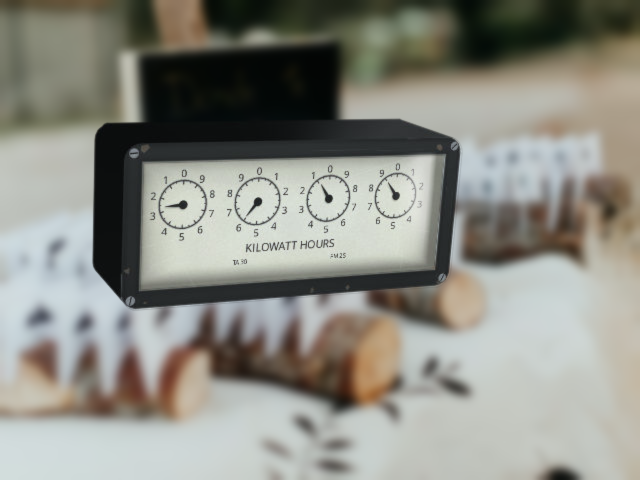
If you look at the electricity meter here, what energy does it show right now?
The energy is 2609 kWh
